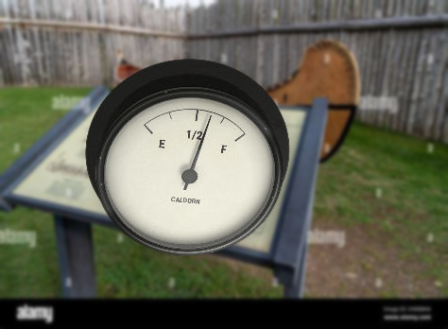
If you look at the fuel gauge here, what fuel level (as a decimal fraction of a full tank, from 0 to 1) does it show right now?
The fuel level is 0.625
